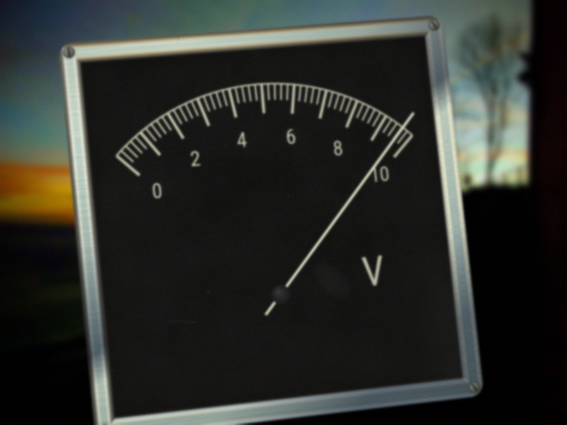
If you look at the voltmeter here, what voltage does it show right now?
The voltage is 9.6 V
